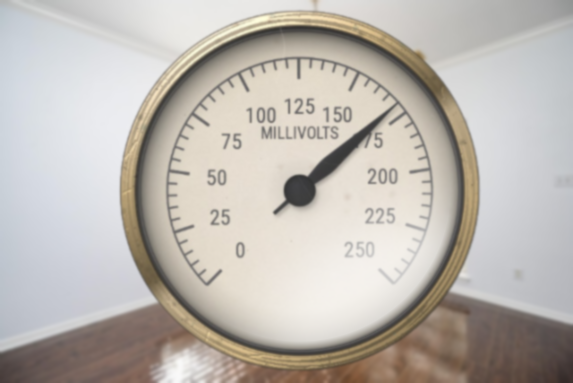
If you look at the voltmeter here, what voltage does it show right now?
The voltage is 170 mV
